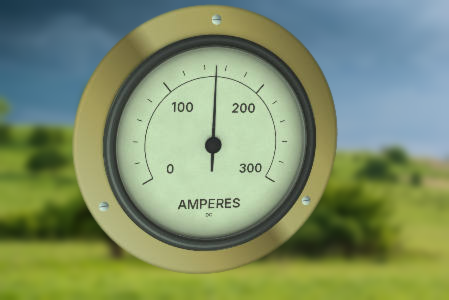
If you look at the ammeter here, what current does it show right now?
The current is 150 A
